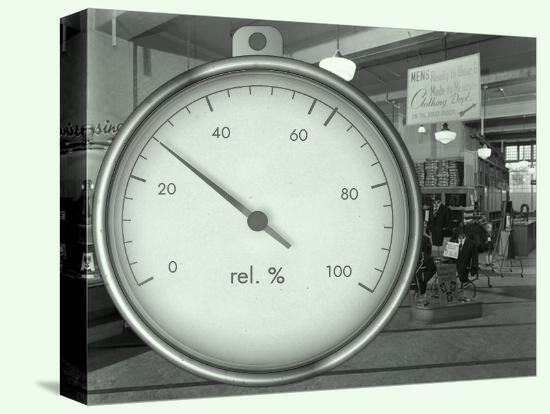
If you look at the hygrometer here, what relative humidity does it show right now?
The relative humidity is 28 %
